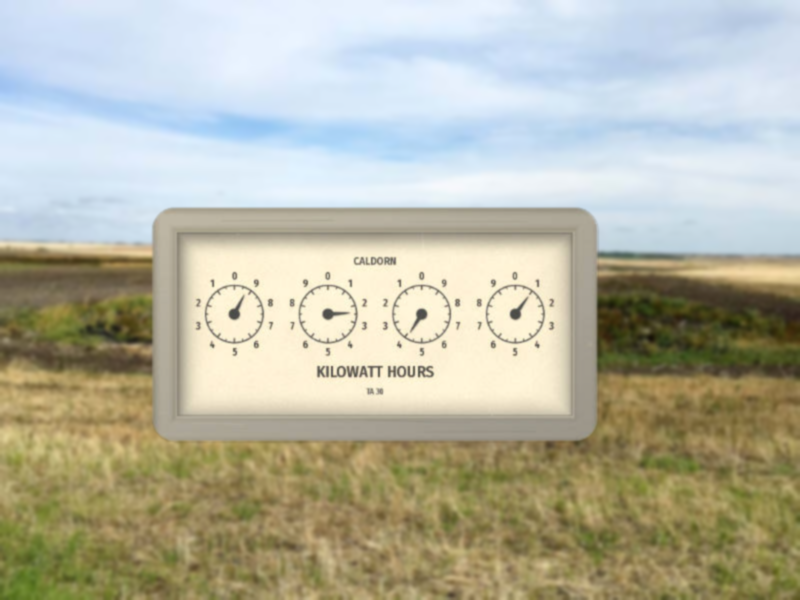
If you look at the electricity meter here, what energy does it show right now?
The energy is 9241 kWh
